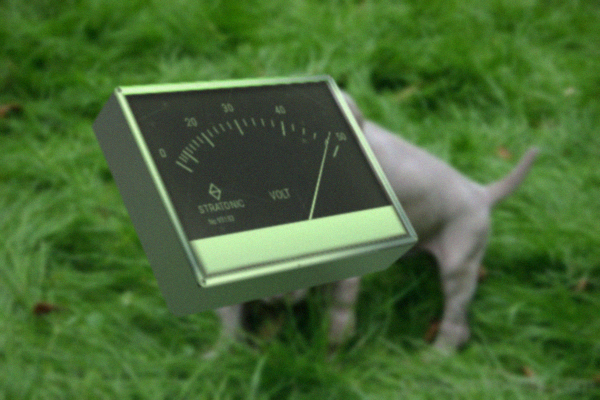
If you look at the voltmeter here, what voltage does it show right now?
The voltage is 48 V
